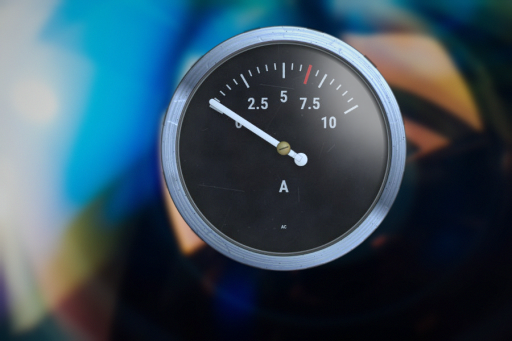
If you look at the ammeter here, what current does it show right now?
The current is 0.25 A
